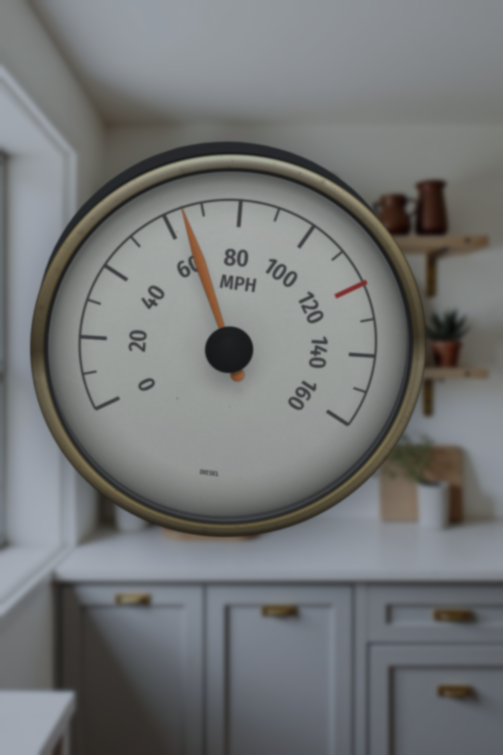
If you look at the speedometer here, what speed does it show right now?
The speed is 65 mph
